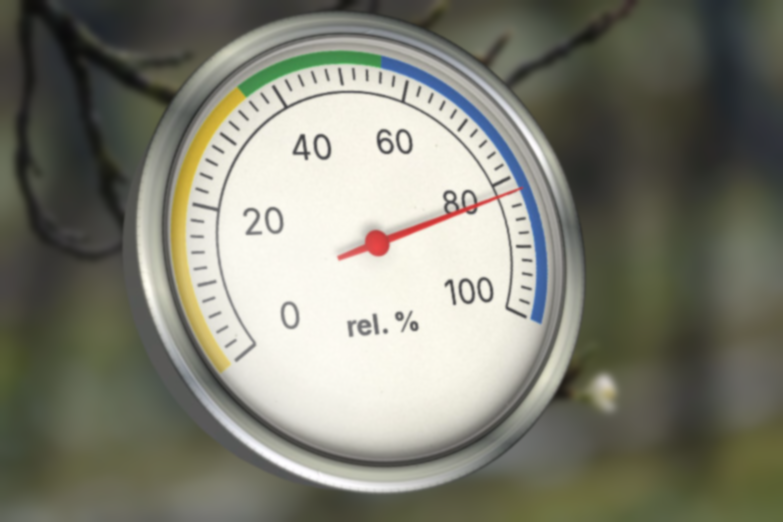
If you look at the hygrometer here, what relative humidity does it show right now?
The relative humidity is 82 %
